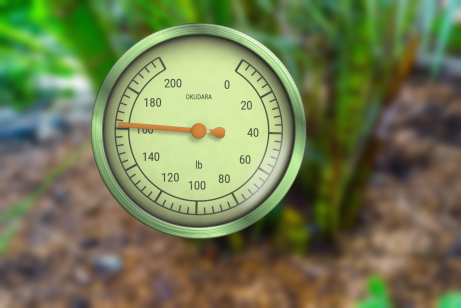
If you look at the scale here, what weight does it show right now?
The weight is 162 lb
